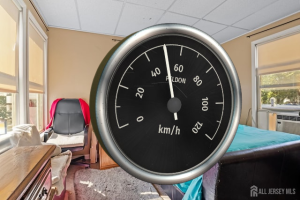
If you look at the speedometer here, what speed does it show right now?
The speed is 50 km/h
